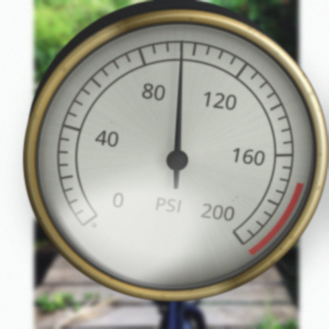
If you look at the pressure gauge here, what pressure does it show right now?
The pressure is 95 psi
